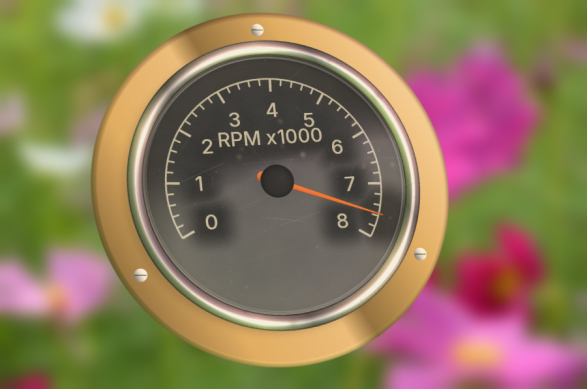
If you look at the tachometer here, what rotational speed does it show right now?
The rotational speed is 7600 rpm
